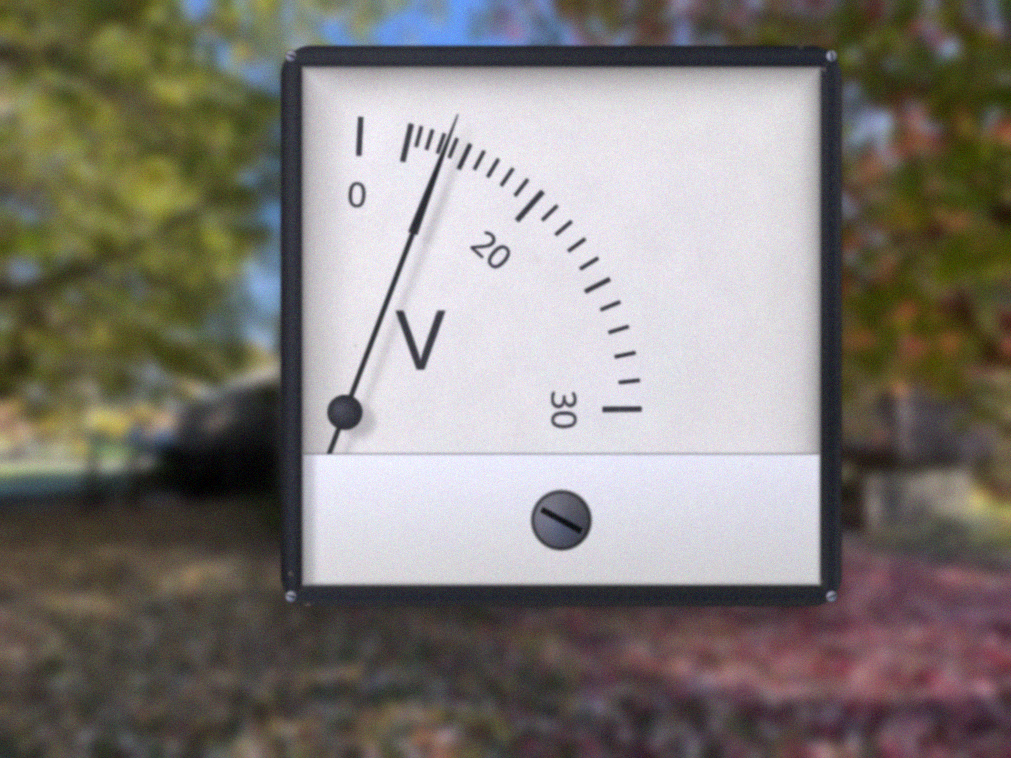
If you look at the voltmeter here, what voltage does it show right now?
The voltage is 13.5 V
